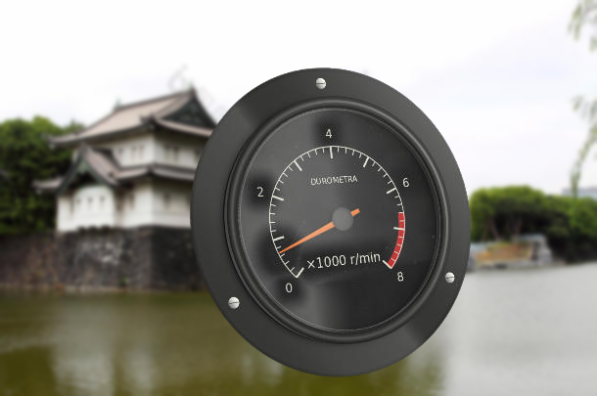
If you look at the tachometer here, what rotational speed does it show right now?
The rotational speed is 700 rpm
